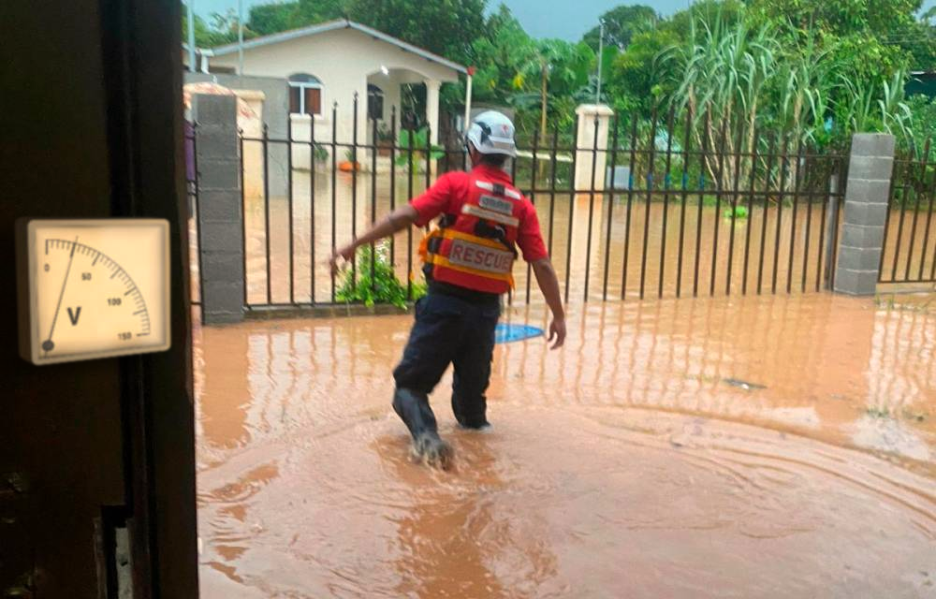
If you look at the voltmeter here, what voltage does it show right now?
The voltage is 25 V
